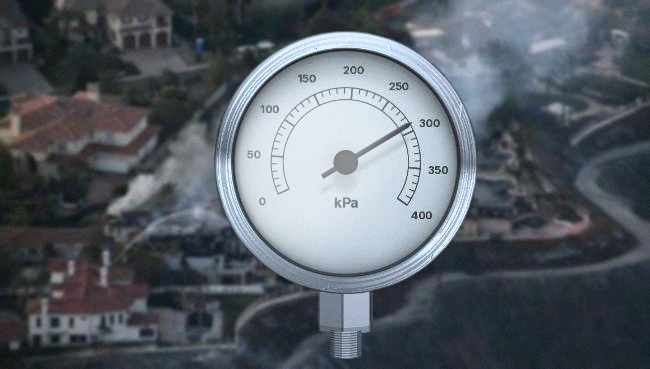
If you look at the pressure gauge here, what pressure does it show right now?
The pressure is 290 kPa
